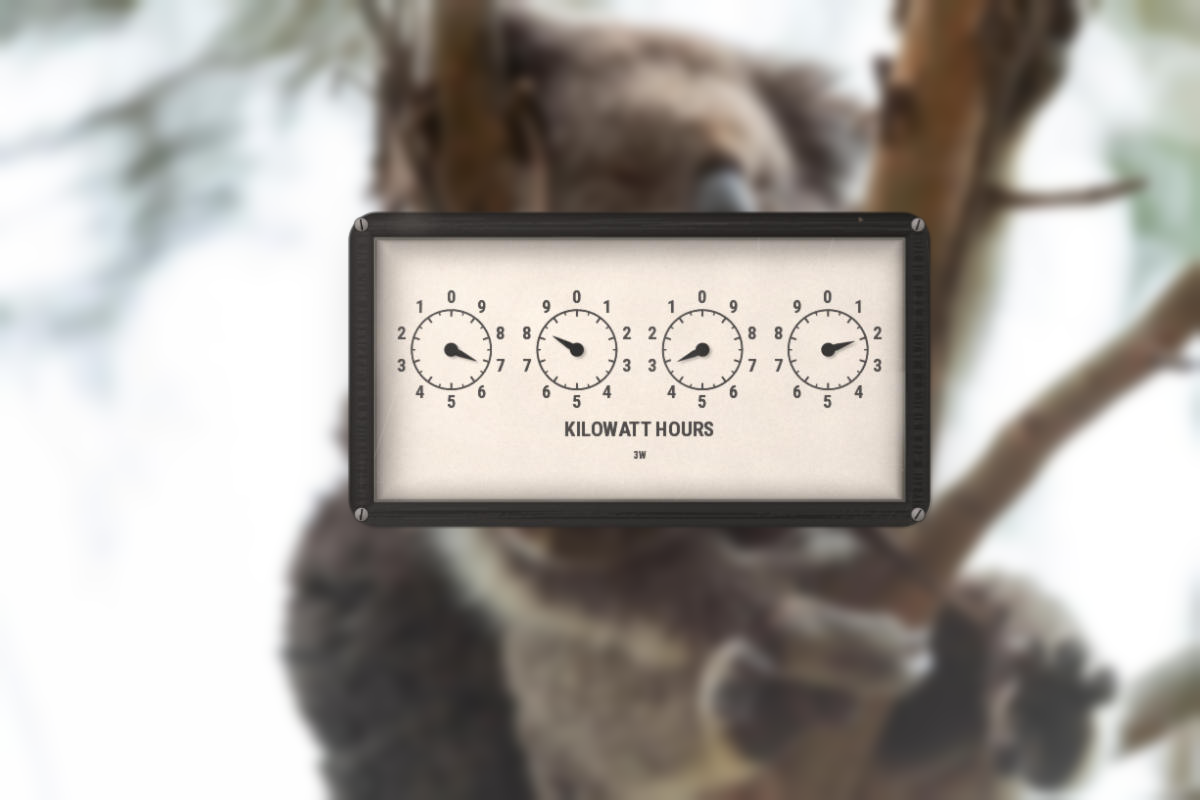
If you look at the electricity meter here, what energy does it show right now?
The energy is 6832 kWh
